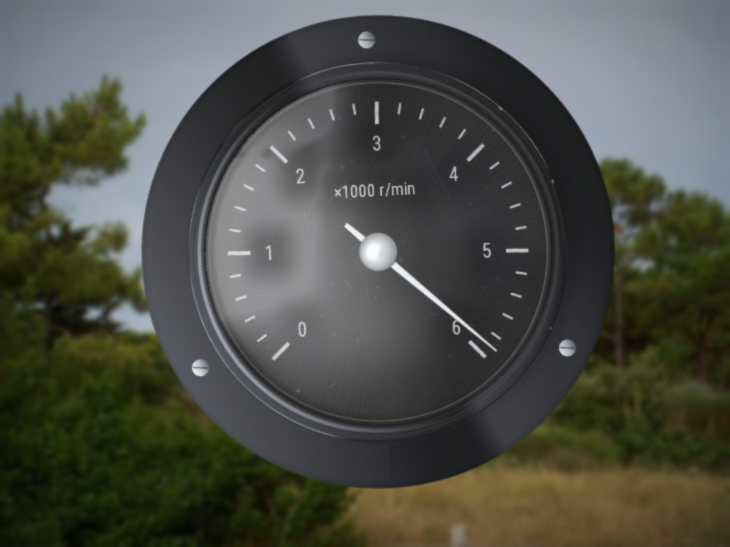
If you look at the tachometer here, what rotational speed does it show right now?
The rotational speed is 5900 rpm
